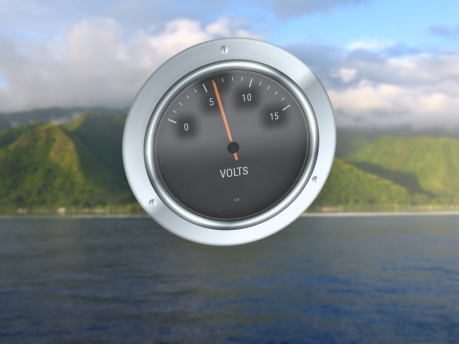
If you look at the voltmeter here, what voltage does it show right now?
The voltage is 6 V
